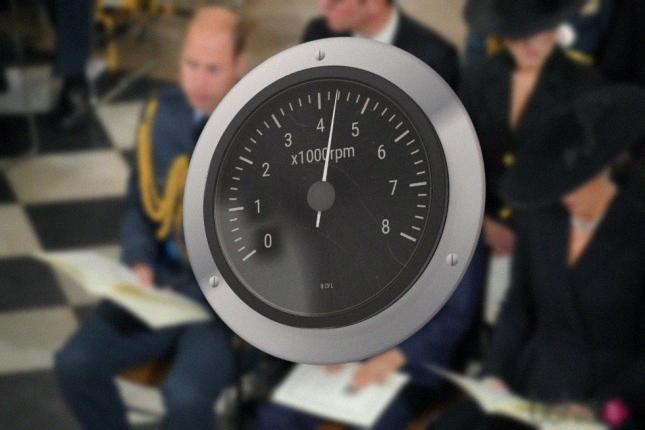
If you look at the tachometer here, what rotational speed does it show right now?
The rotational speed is 4400 rpm
